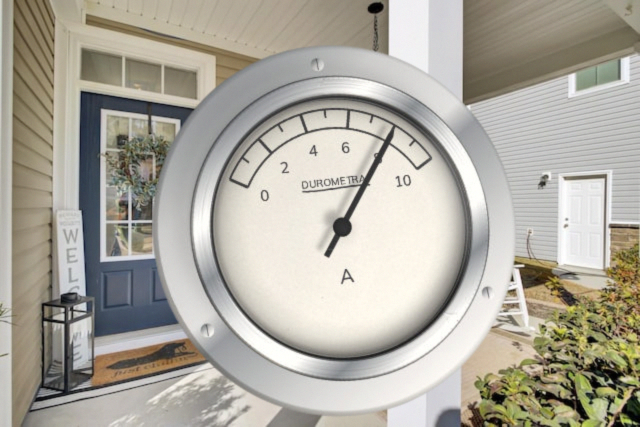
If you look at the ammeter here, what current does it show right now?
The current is 8 A
